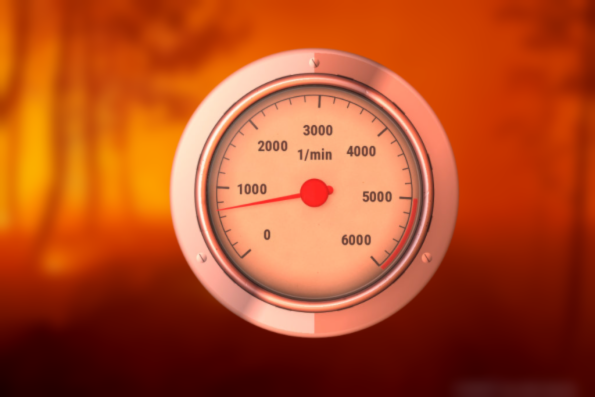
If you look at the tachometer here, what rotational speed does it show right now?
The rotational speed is 700 rpm
